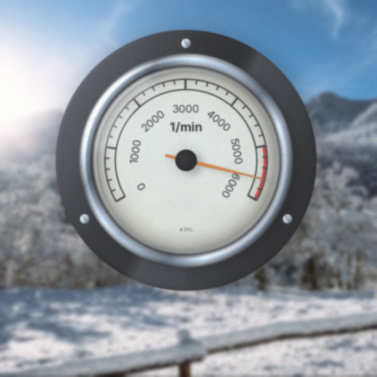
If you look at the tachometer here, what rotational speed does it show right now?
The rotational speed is 5600 rpm
